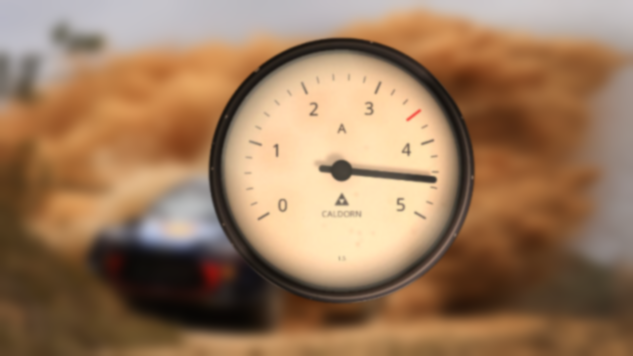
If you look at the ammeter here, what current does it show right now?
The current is 4.5 A
